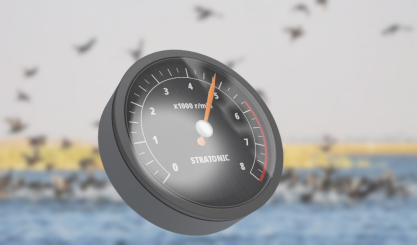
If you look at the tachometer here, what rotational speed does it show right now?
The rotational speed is 4750 rpm
